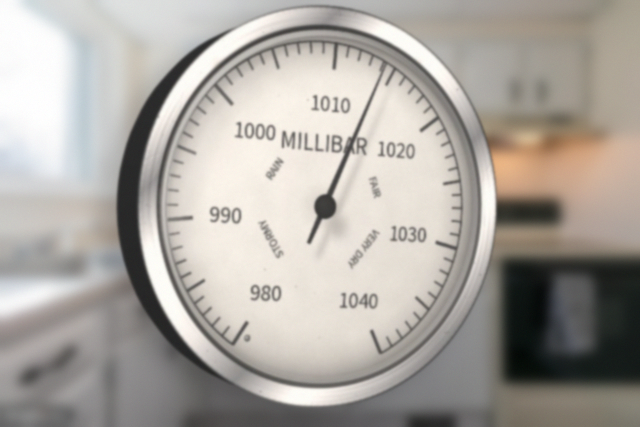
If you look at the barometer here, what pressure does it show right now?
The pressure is 1014 mbar
